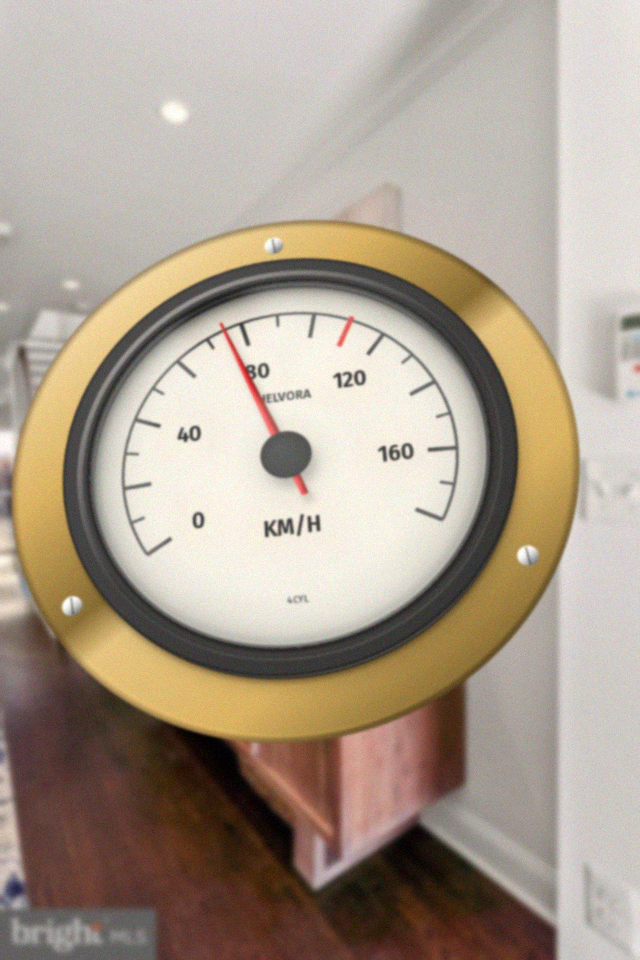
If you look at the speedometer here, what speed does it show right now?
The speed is 75 km/h
